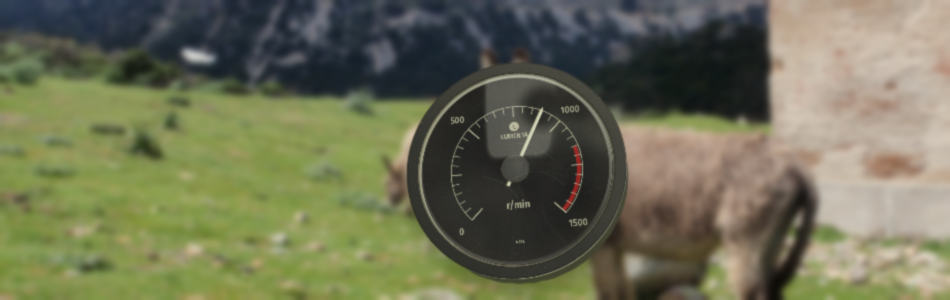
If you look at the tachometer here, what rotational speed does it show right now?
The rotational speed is 900 rpm
